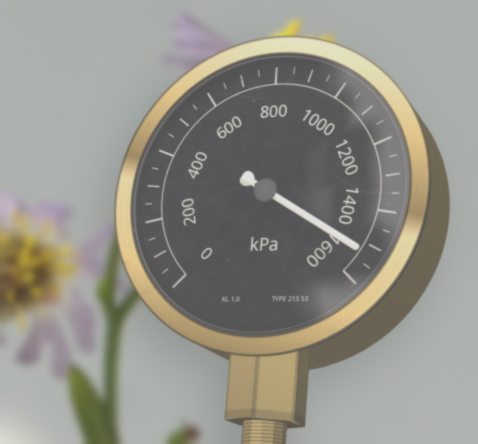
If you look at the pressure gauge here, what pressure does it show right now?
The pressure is 1525 kPa
